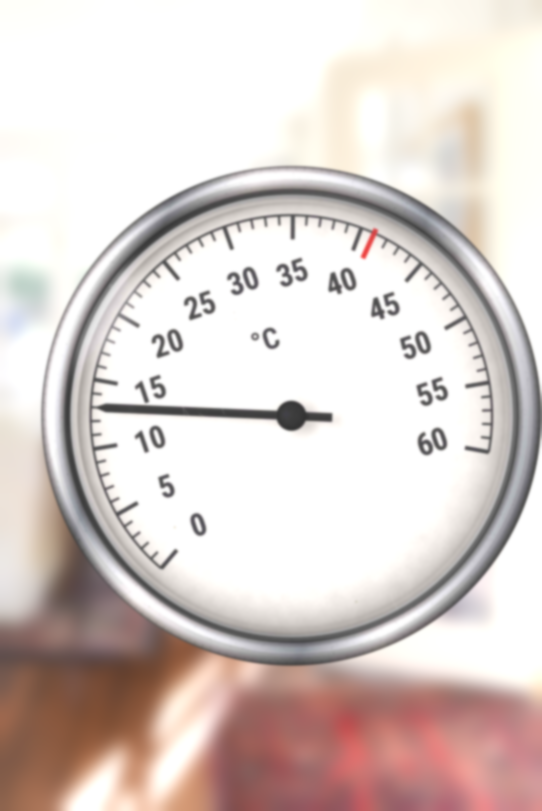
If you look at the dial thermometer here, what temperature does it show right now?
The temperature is 13 °C
